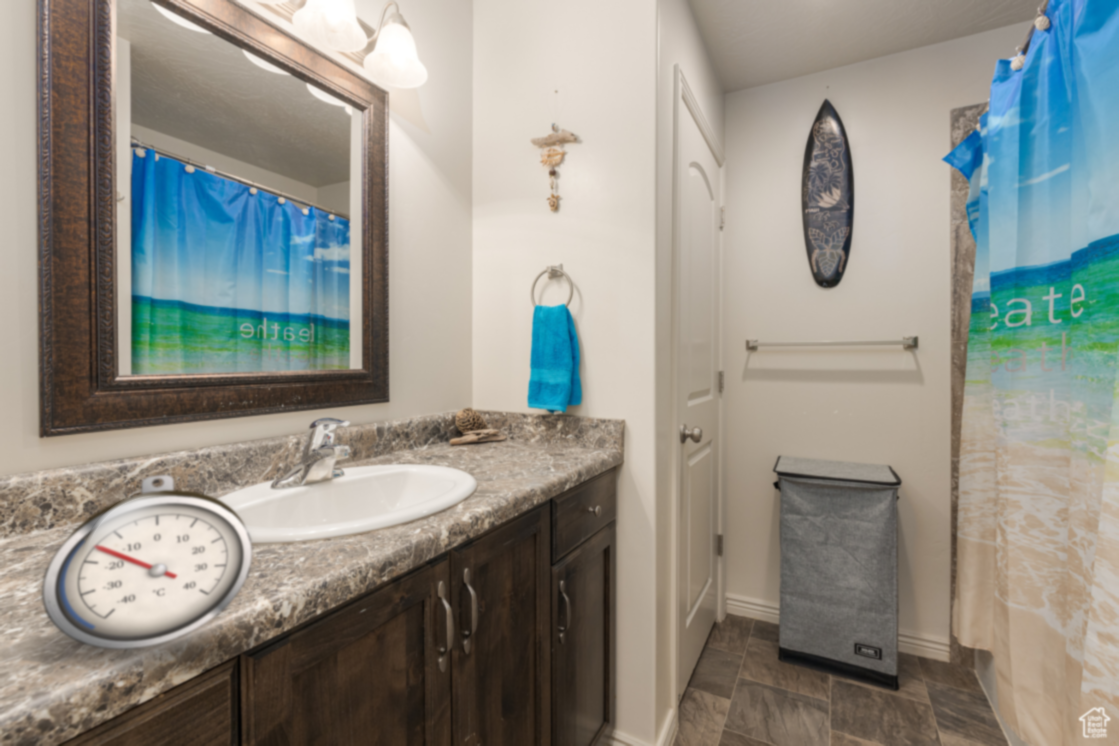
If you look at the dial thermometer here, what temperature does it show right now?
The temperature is -15 °C
